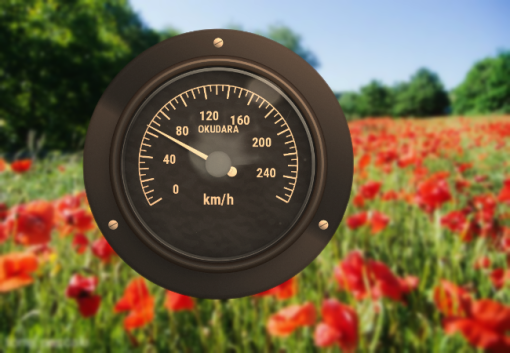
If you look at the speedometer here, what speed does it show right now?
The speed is 65 km/h
